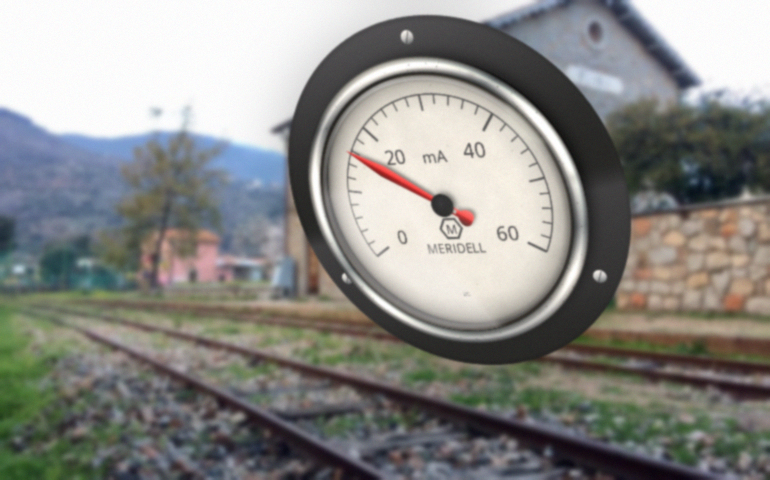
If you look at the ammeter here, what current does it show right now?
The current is 16 mA
